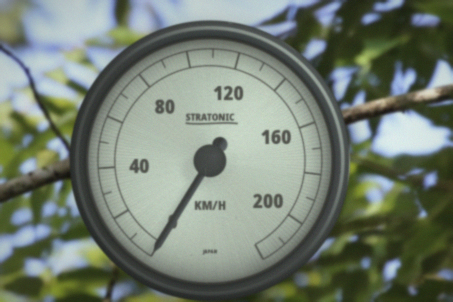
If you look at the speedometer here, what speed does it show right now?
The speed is 0 km/h
